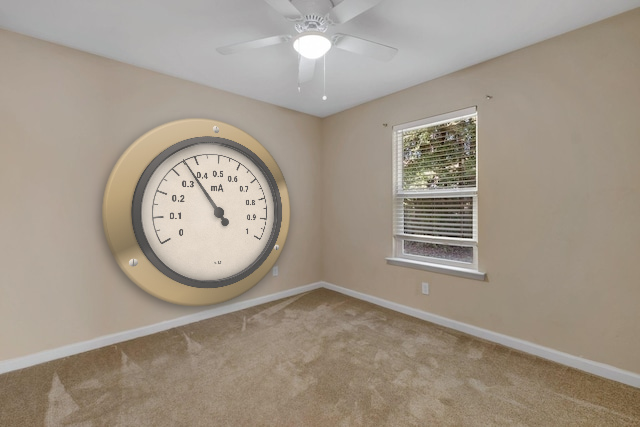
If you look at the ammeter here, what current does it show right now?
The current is 0.35 mA
